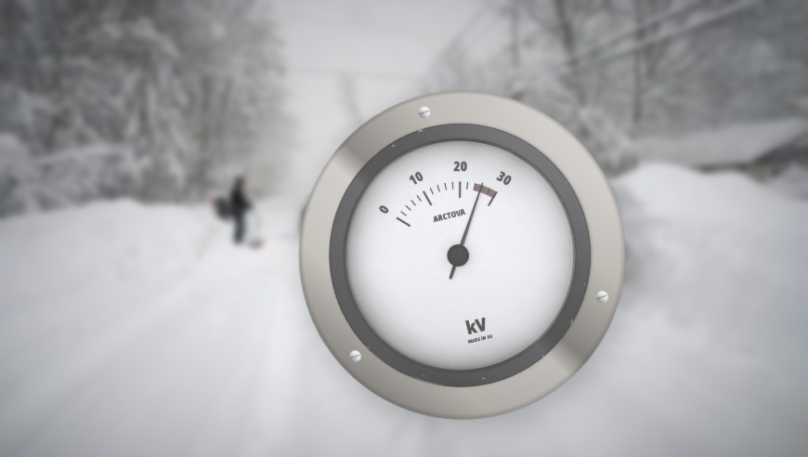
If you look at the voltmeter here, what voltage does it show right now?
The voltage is 26 kV
